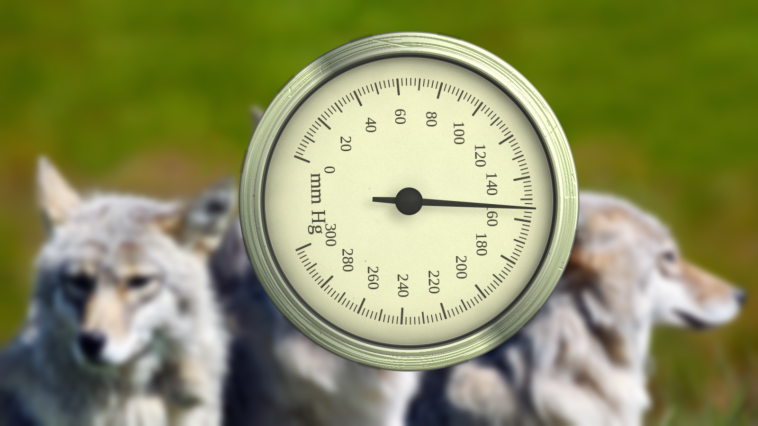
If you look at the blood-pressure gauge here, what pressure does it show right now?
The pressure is 154 mmHg
